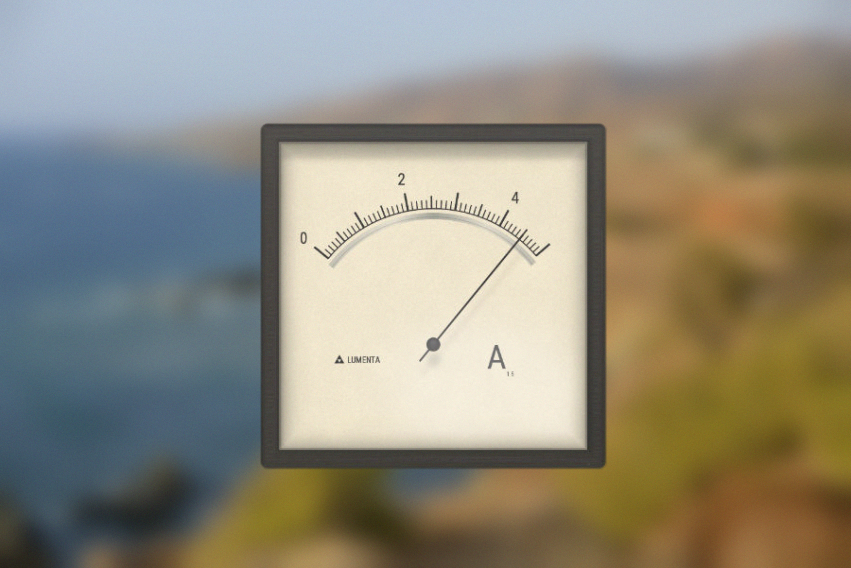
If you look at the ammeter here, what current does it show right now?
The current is 4.5 A
